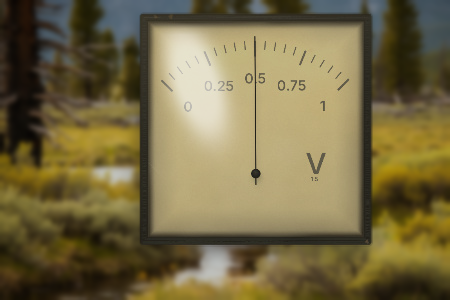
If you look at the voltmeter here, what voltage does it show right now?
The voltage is 0.5 V
